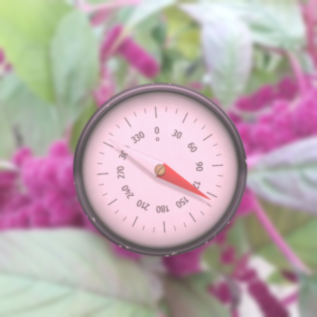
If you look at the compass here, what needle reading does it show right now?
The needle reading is 125 °
